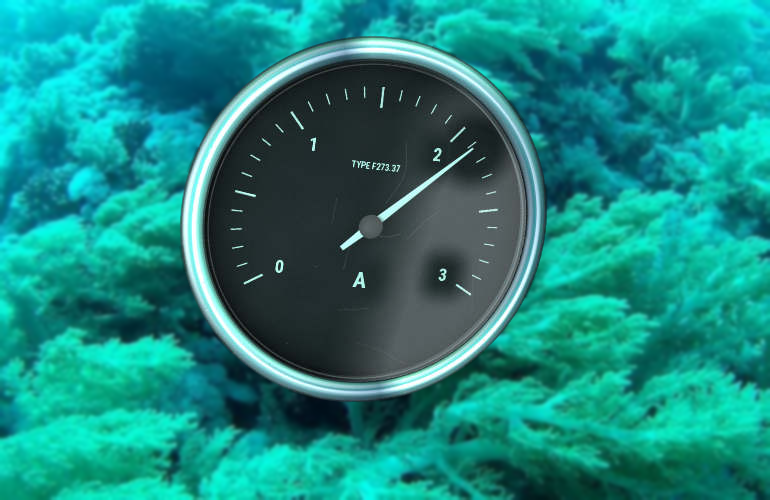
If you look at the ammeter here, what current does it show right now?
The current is 2.1 A
